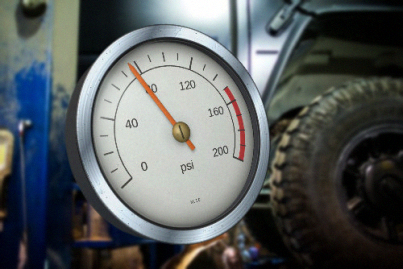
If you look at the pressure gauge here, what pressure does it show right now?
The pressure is 75 psi
